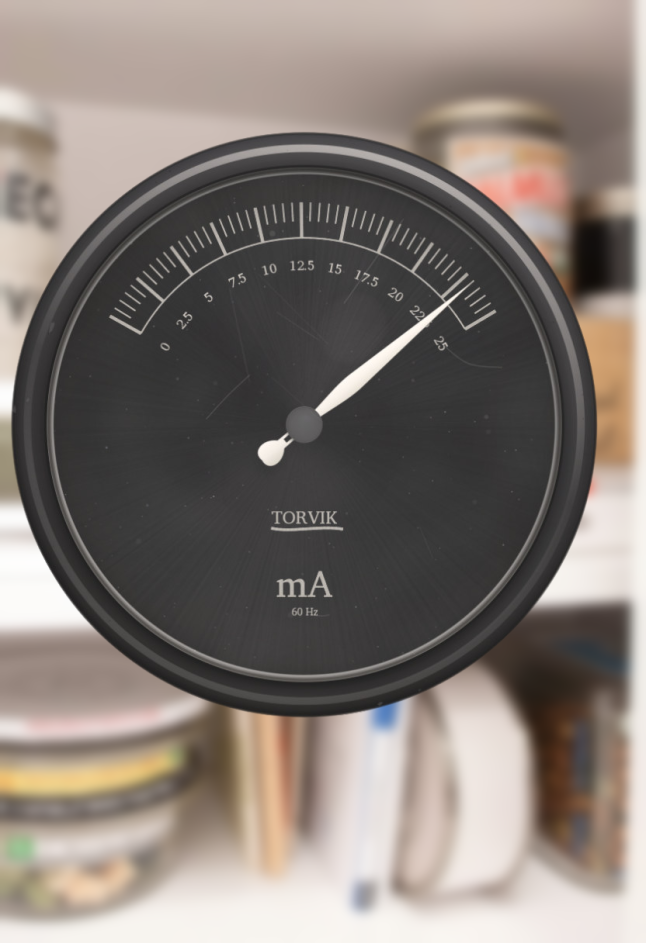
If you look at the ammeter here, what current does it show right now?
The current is 23 mA
